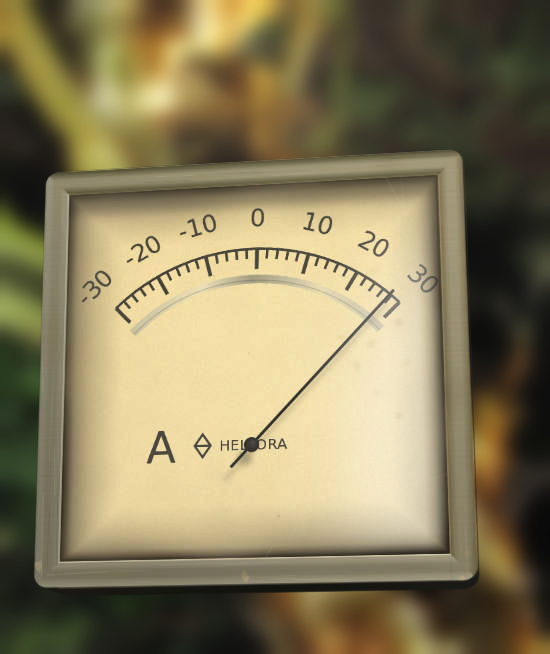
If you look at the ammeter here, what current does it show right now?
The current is 28 A
